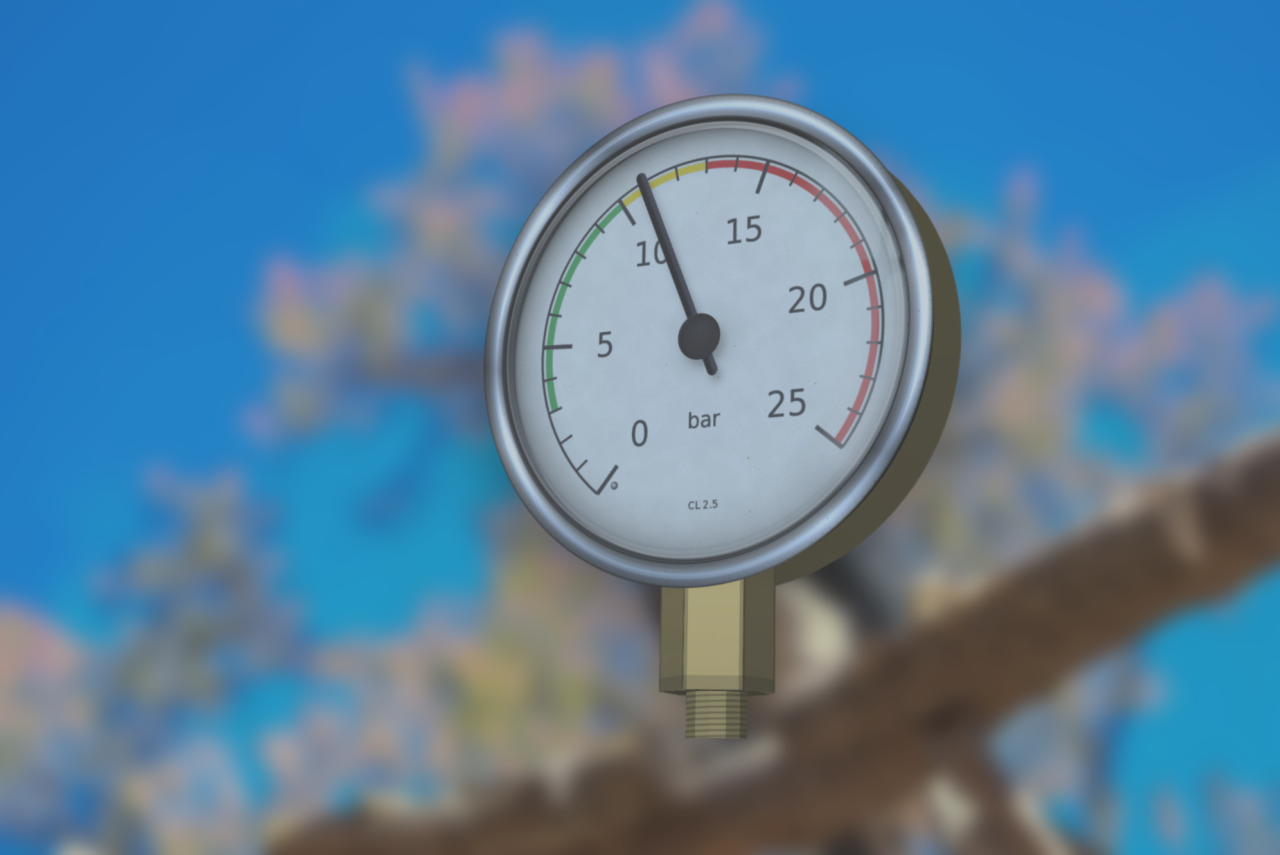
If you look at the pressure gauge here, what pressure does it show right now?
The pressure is 11 bar
